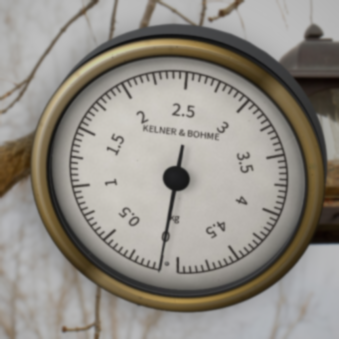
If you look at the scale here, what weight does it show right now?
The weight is 0 kg
